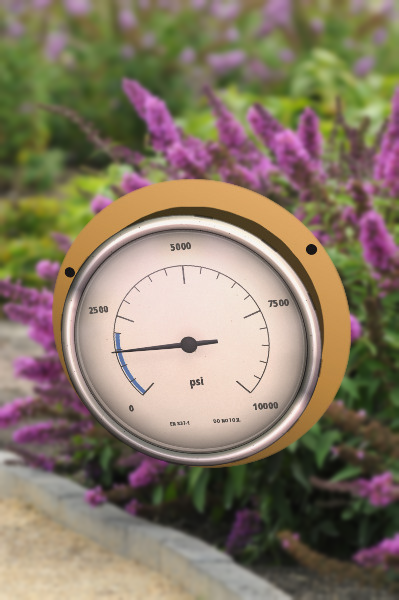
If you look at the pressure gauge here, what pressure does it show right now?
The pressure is 1500 psi
